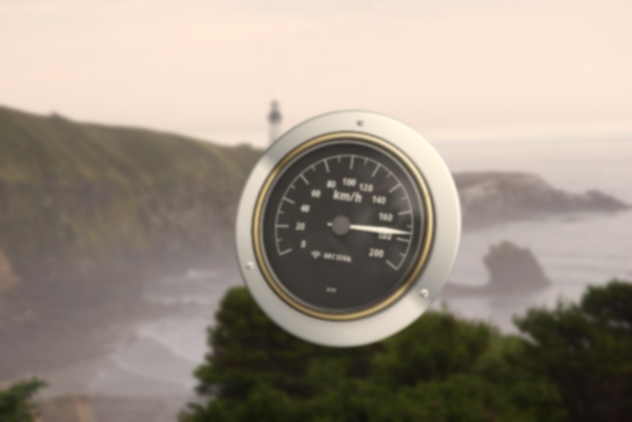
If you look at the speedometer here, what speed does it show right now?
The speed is 175 km/h
